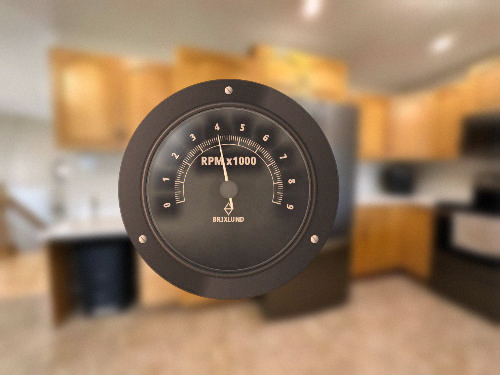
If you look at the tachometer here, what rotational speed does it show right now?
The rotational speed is 4000 rpm
